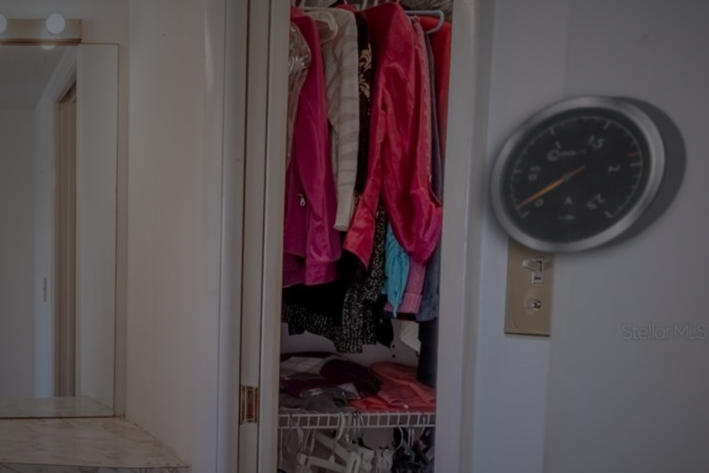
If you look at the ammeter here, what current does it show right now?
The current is 0.1 A
